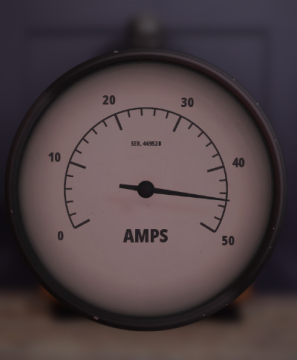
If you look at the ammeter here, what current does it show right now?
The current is 45 A
